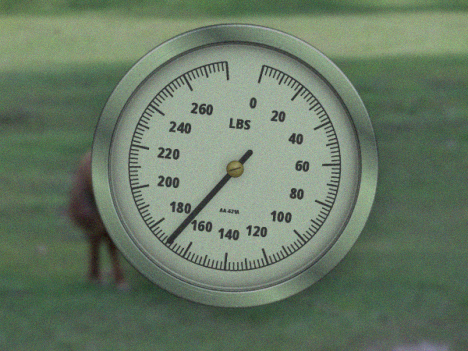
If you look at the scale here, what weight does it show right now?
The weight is 170 lb
